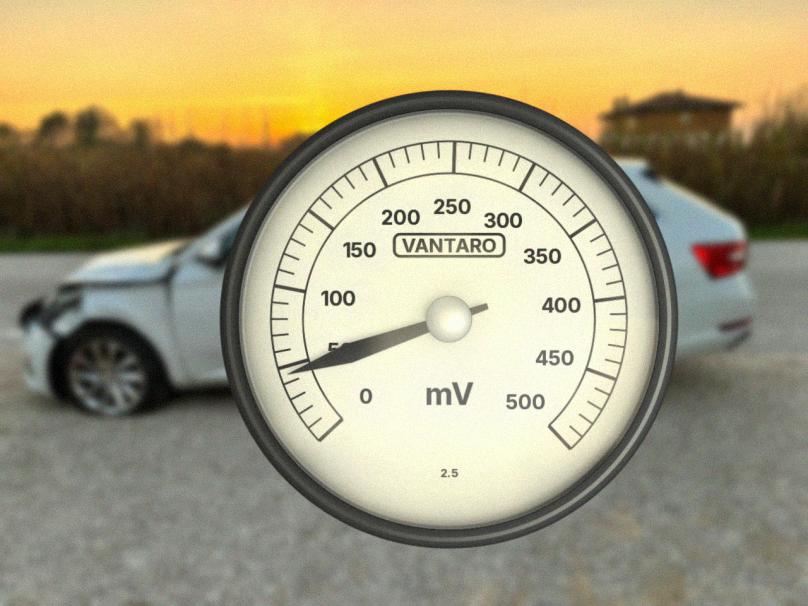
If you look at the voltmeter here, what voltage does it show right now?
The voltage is 45 mV
